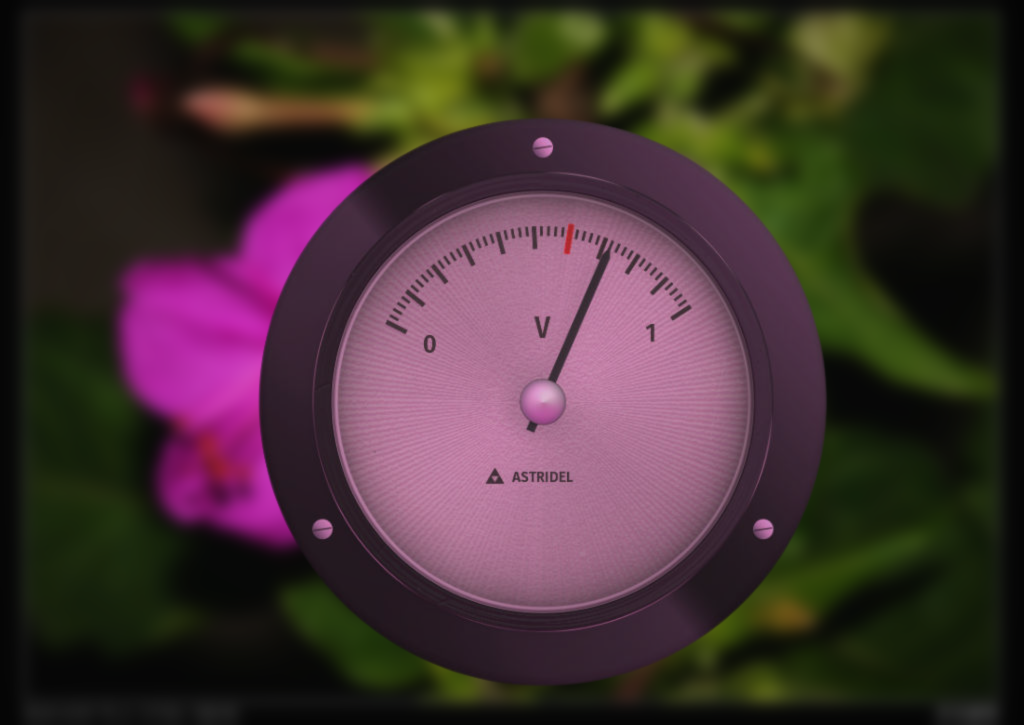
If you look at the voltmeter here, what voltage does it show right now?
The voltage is 0.72 V
